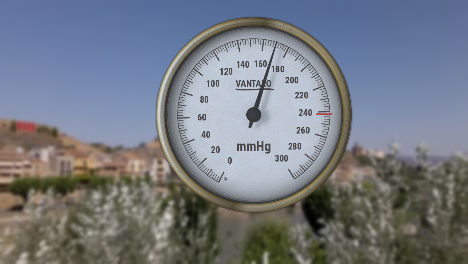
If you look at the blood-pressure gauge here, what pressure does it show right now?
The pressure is 170 mmHg
